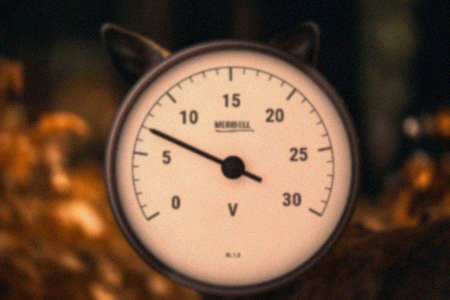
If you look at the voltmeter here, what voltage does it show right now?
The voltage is 7 V
